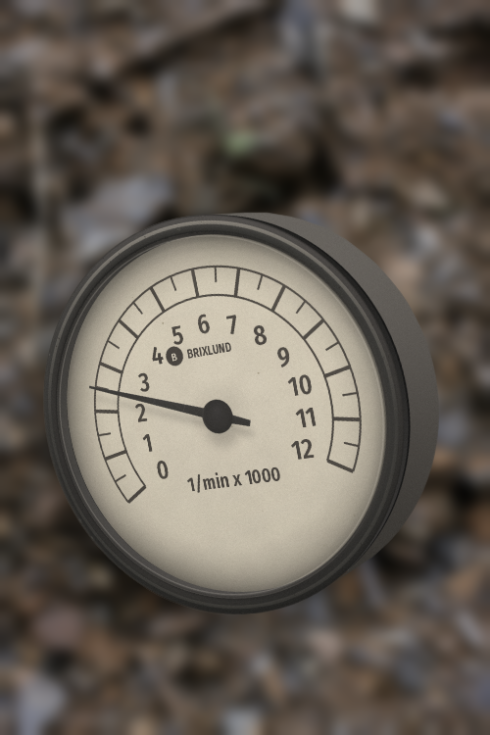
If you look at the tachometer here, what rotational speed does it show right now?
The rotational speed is 2500 rpm
